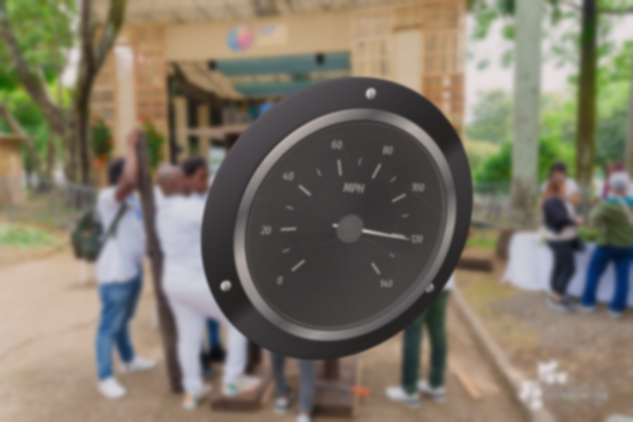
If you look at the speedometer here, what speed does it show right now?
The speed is 120 mph
